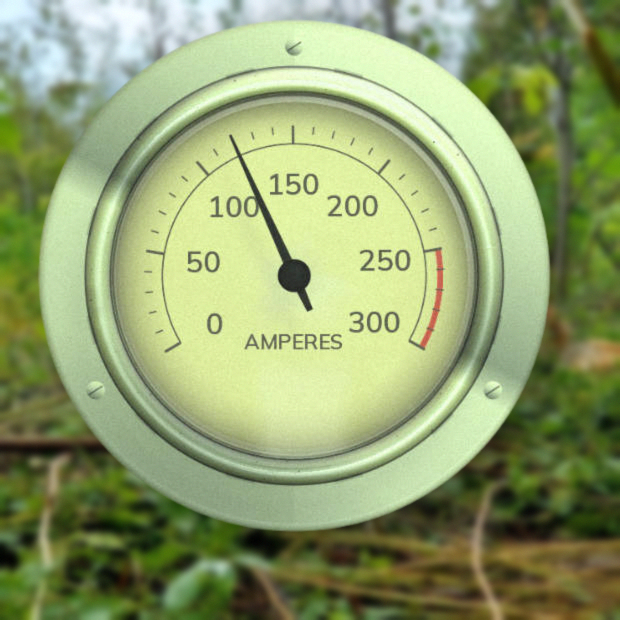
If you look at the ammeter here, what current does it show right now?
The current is 120 A
